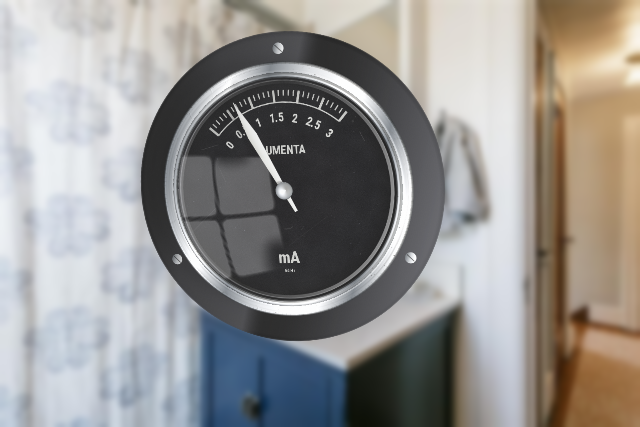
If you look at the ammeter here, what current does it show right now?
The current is 0.7 mA
